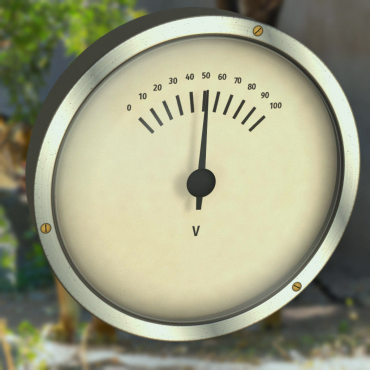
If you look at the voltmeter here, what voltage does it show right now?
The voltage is 50 V
